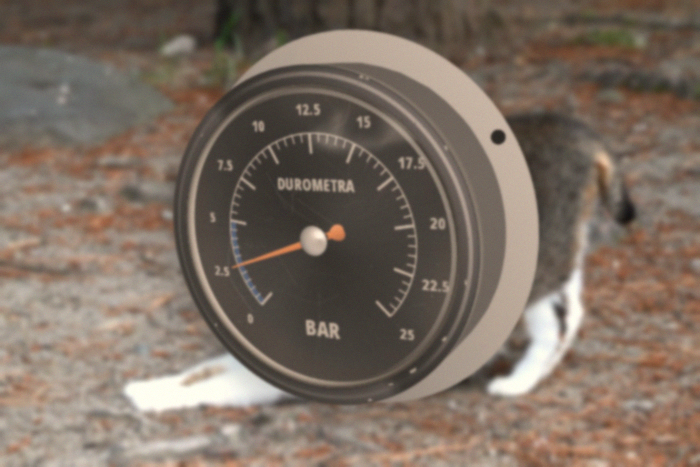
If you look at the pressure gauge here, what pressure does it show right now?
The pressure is 2.5 bar
